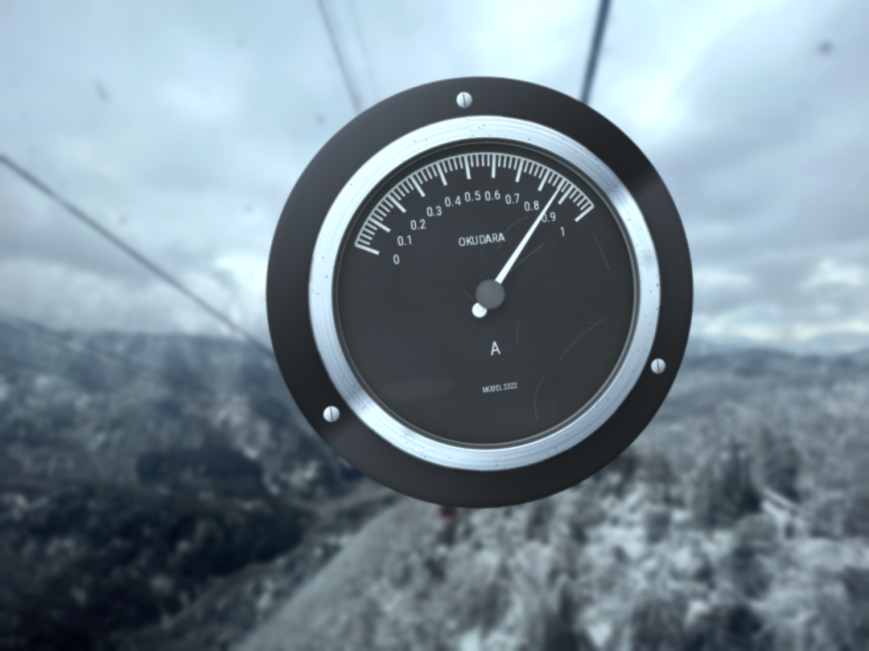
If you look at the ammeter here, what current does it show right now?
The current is 0.86 A
